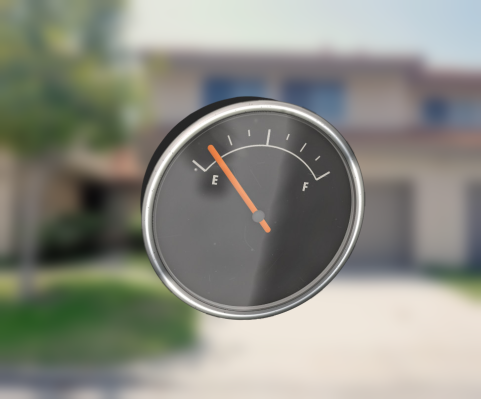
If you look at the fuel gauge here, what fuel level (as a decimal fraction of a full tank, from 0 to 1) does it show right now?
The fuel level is 0.125
